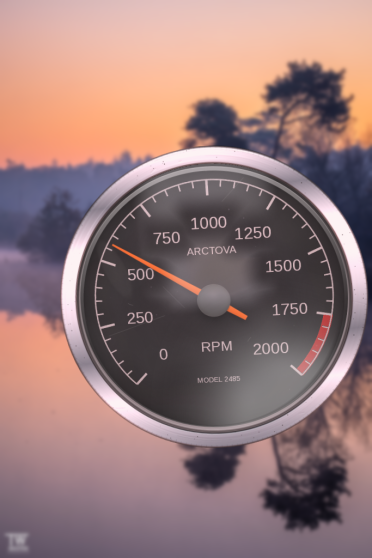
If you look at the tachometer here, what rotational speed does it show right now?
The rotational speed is 575 rpm
